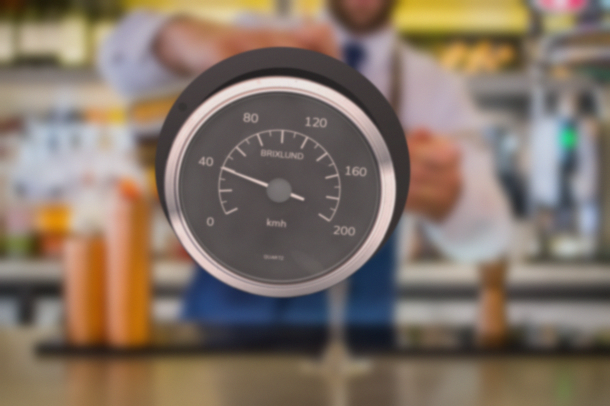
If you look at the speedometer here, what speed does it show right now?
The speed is 40 km/h
